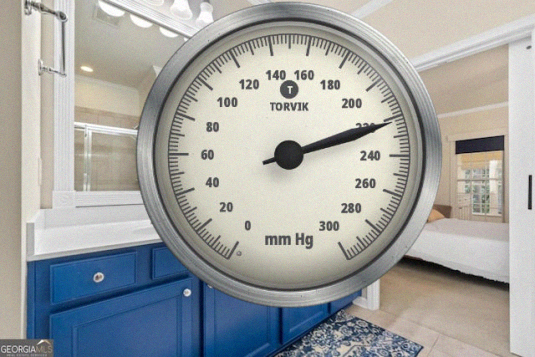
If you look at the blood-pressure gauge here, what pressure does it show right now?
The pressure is 222 mmHg
